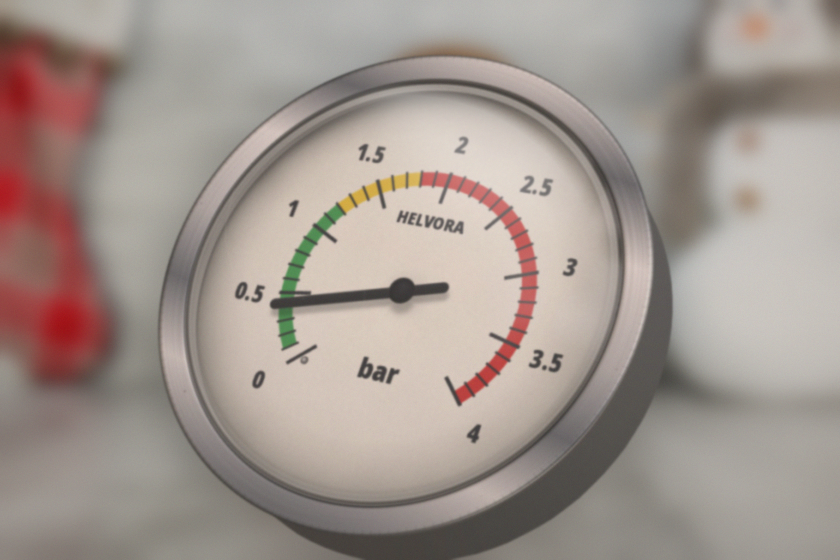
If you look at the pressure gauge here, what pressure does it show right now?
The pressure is 0.4 bar
